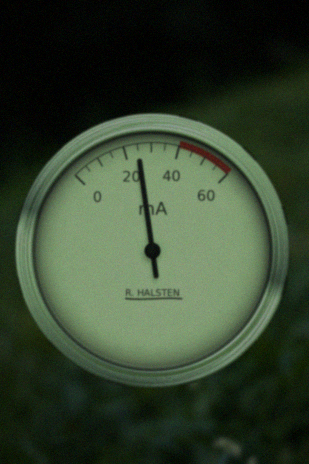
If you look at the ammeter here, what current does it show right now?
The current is 25 mA
